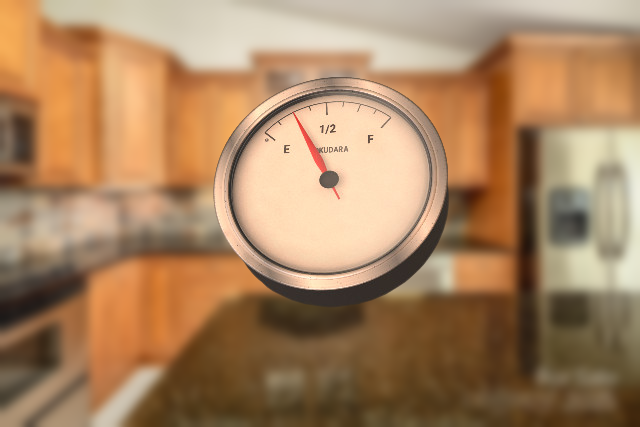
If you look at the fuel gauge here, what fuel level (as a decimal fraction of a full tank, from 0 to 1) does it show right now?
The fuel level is 0.25
